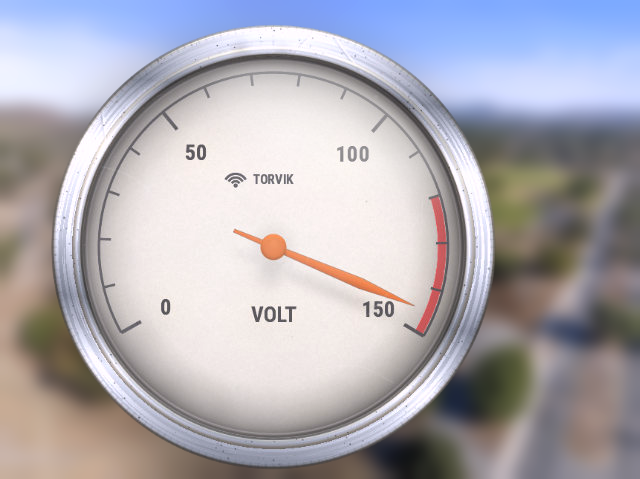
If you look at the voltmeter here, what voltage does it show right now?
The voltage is 145 V
